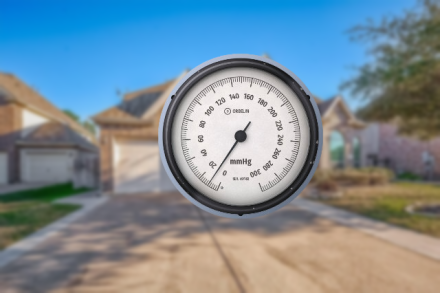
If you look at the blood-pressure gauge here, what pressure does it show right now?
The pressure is 10 mmHg
